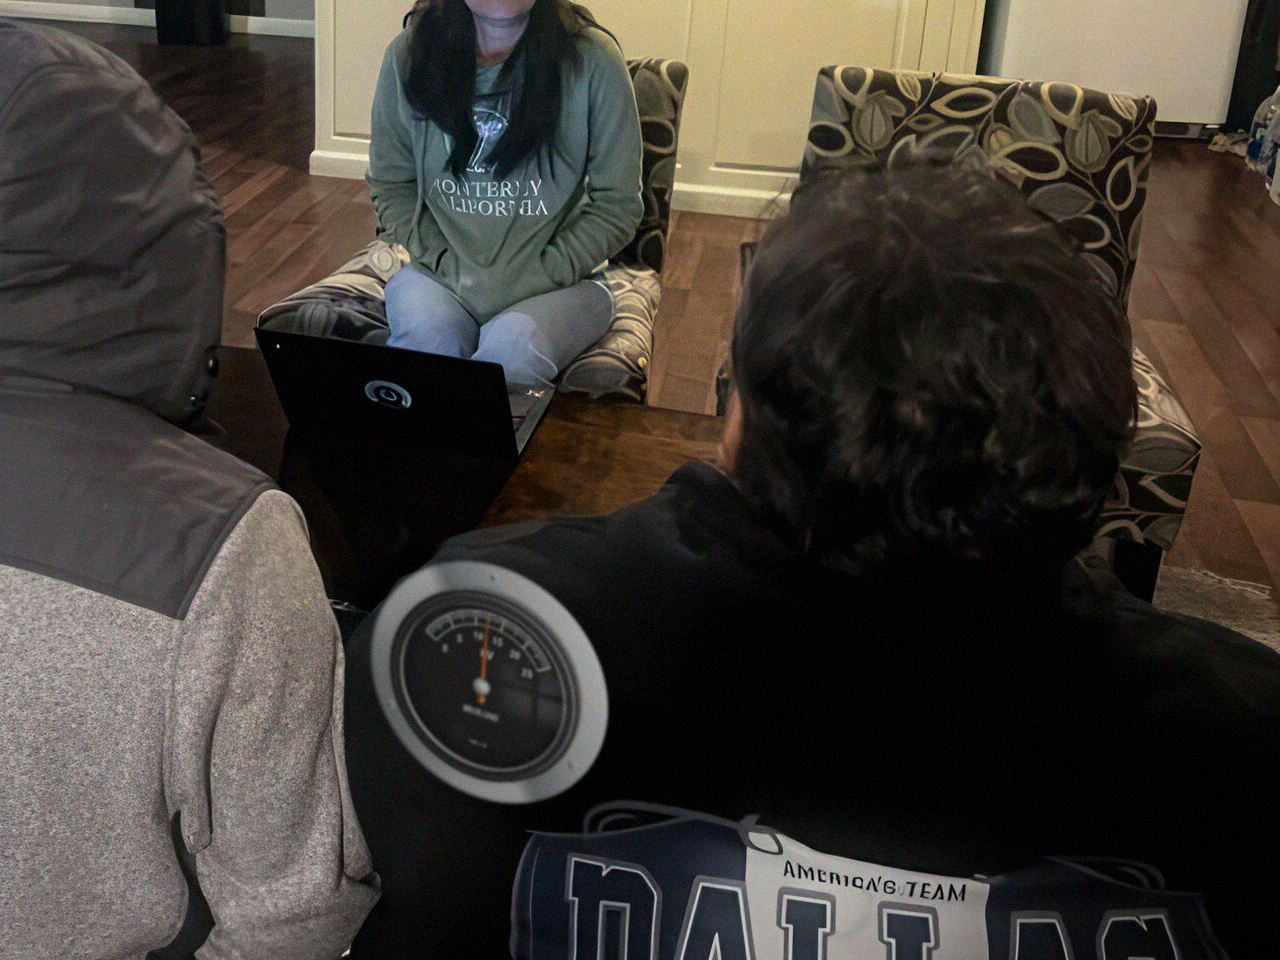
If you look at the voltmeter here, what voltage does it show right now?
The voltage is 12.5 kV
